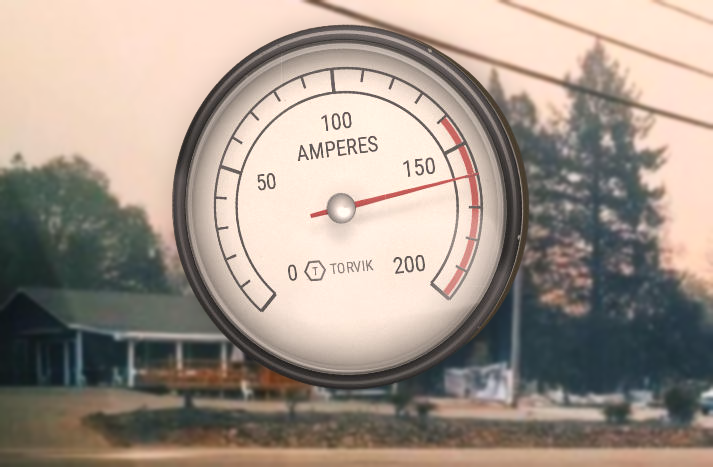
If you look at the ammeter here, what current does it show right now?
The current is 160 A
